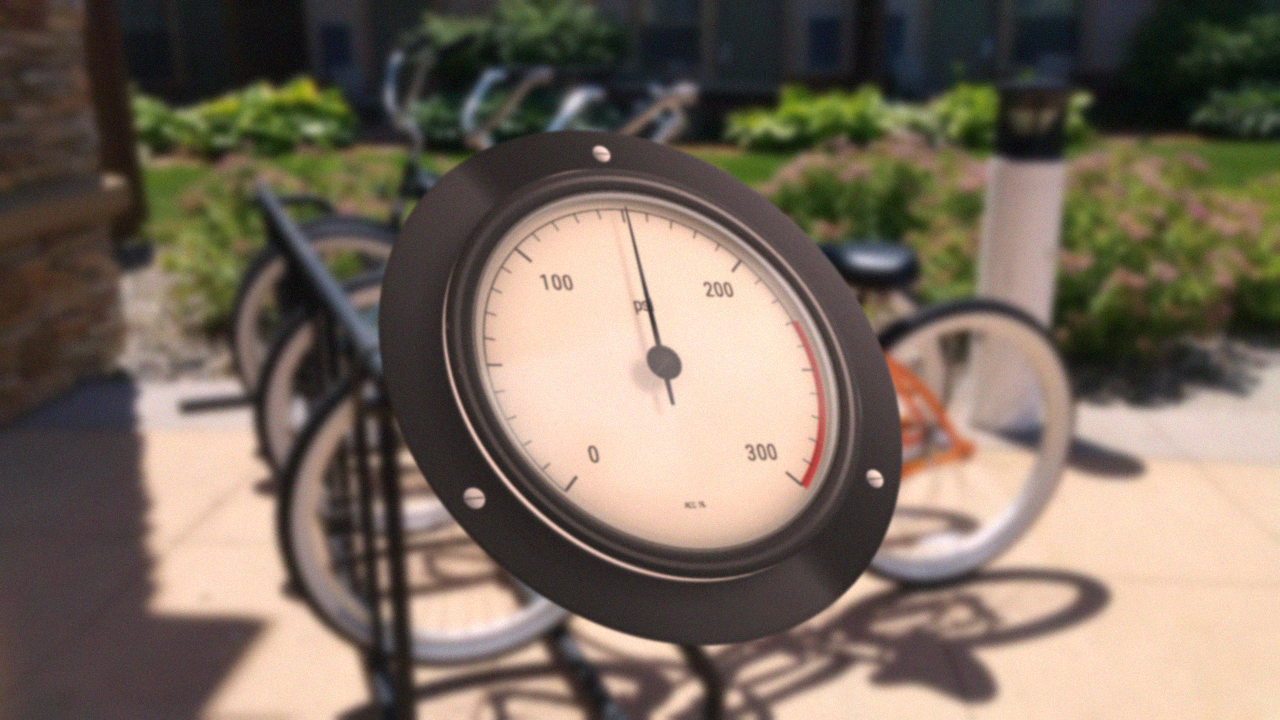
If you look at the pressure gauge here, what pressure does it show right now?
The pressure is 150 psi
